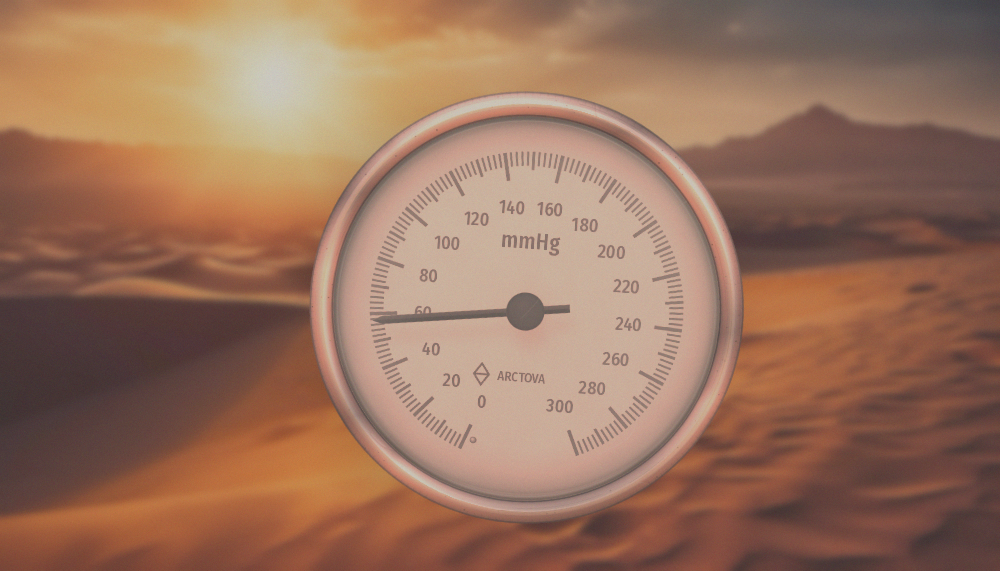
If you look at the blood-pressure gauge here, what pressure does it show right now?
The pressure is 58 mmHg
